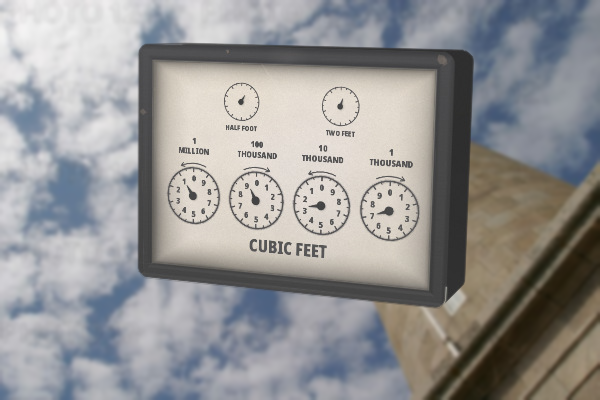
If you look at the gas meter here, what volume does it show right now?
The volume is 92700 ft³
